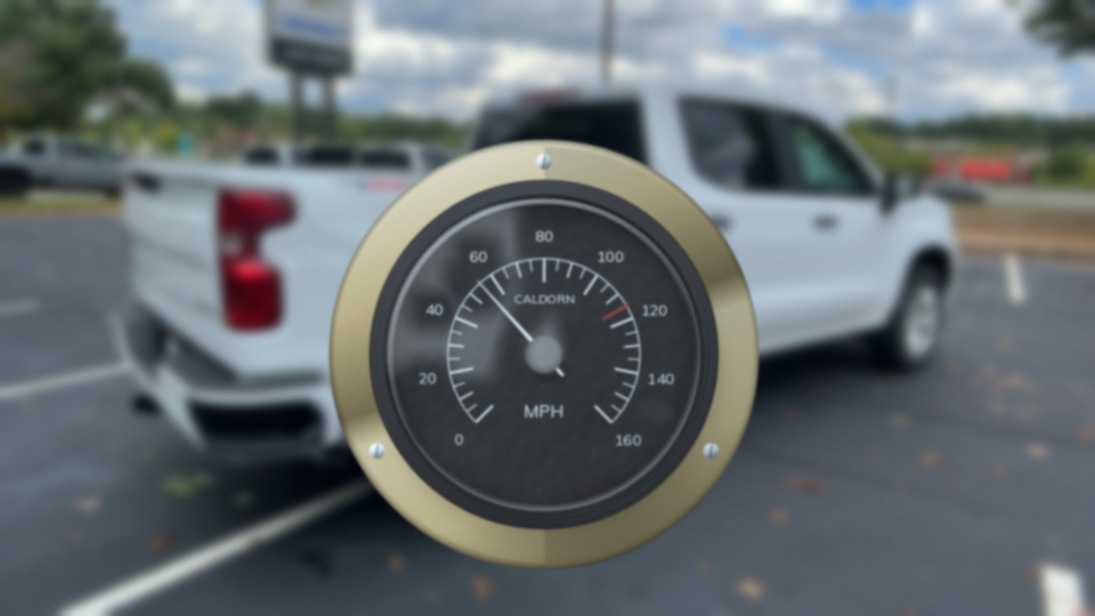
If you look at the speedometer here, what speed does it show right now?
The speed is 55 mph
